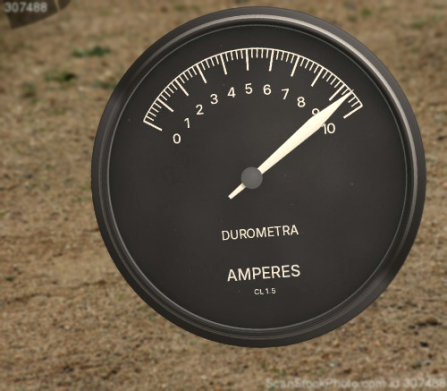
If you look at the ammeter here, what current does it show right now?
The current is 9.4 A
